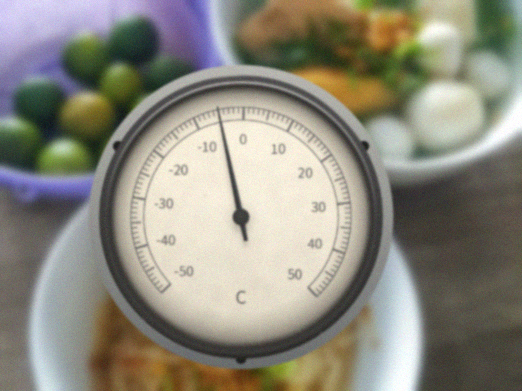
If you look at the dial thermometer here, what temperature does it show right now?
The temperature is -5 °C
